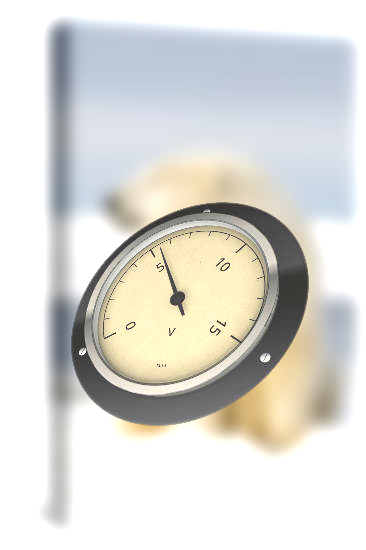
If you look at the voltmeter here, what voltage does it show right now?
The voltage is 5.5 V
